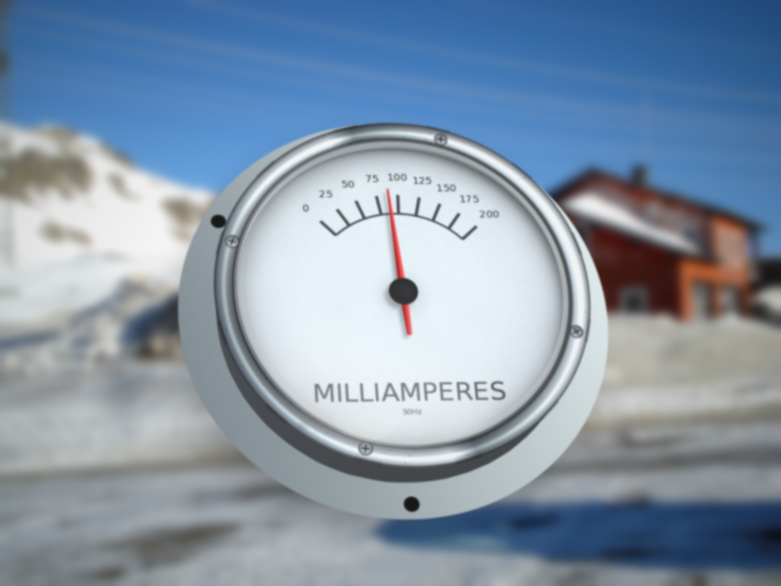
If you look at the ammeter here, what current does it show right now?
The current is 87.5 mA
